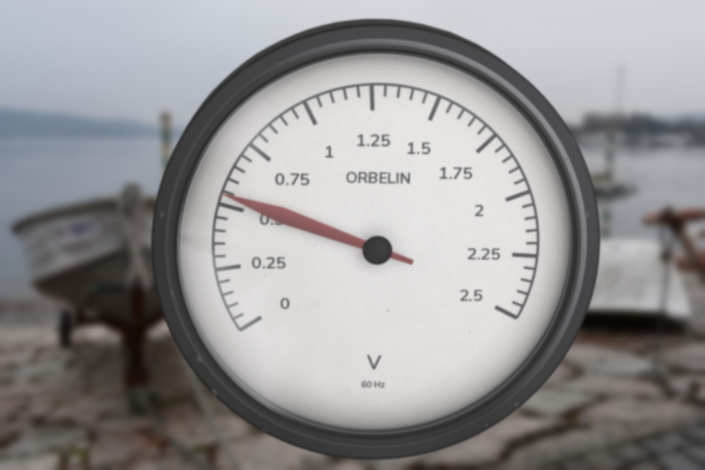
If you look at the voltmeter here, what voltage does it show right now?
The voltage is 0.55 V
